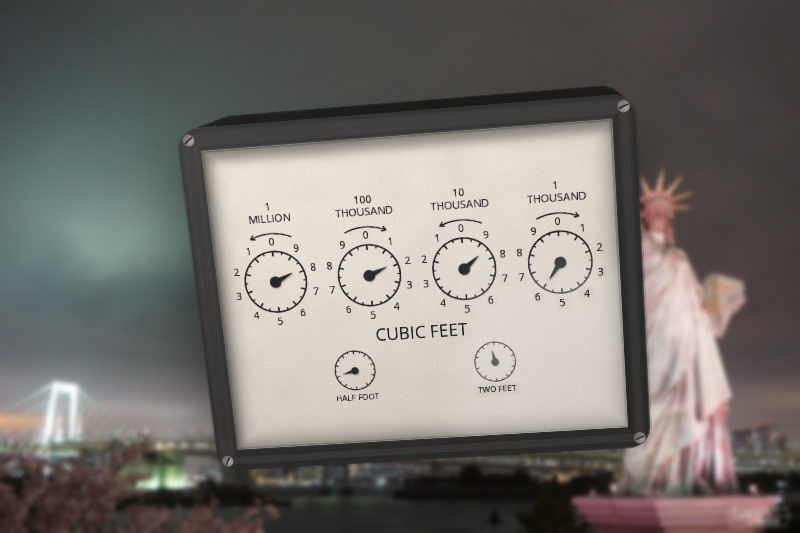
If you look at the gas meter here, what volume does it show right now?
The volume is 818600 ft³
